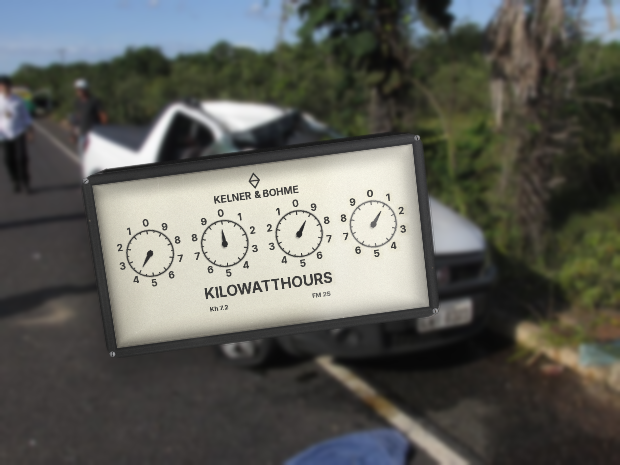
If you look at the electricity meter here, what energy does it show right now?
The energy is 3991 kWh
